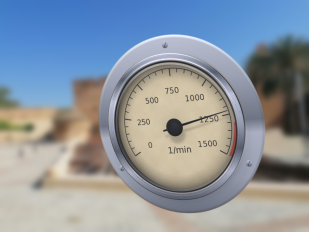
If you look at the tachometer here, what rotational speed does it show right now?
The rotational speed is 1225 rpm
